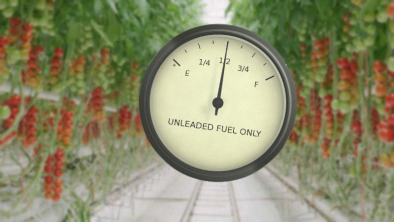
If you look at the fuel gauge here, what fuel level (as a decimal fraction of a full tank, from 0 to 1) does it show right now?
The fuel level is 0.5
